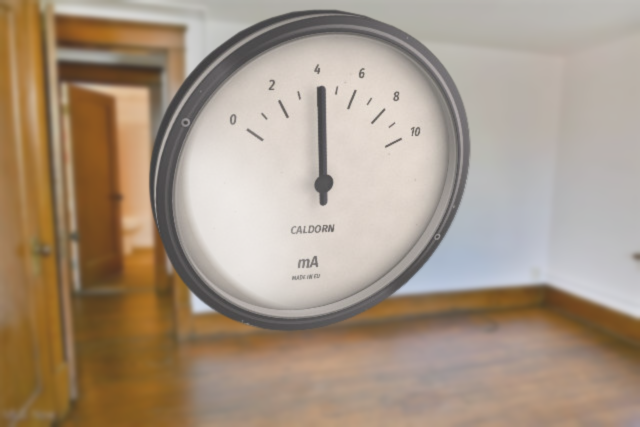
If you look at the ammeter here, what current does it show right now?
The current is 4 mA
